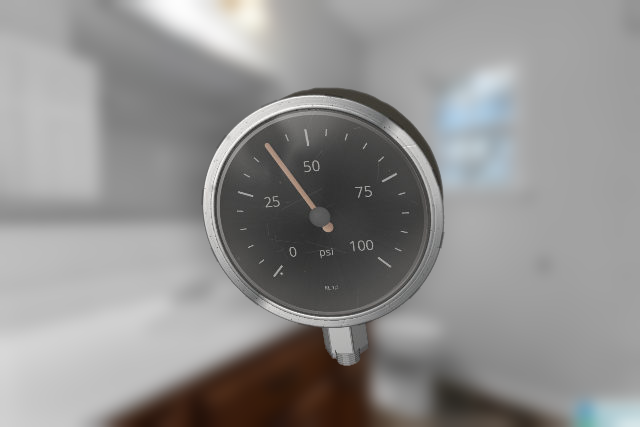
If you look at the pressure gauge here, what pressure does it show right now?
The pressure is 40 psi
